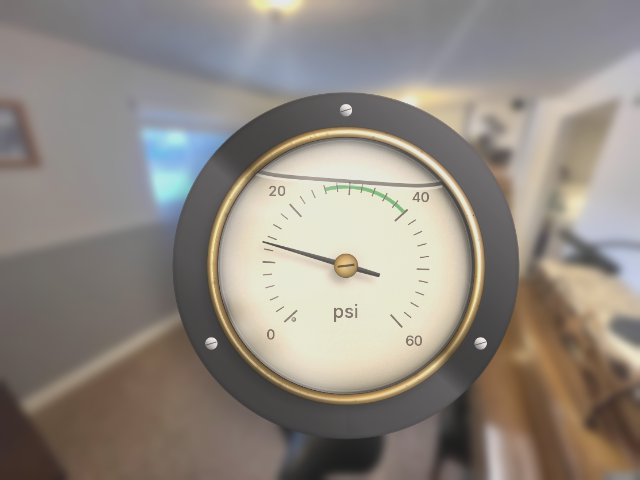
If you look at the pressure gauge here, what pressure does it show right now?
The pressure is 13 psi
